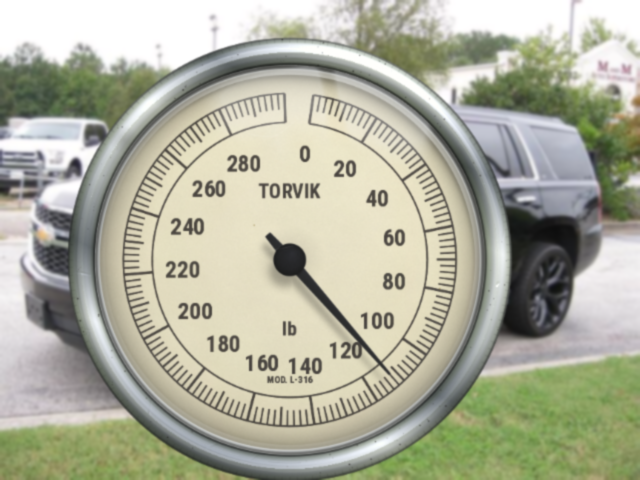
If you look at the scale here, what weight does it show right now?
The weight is 112 lb
